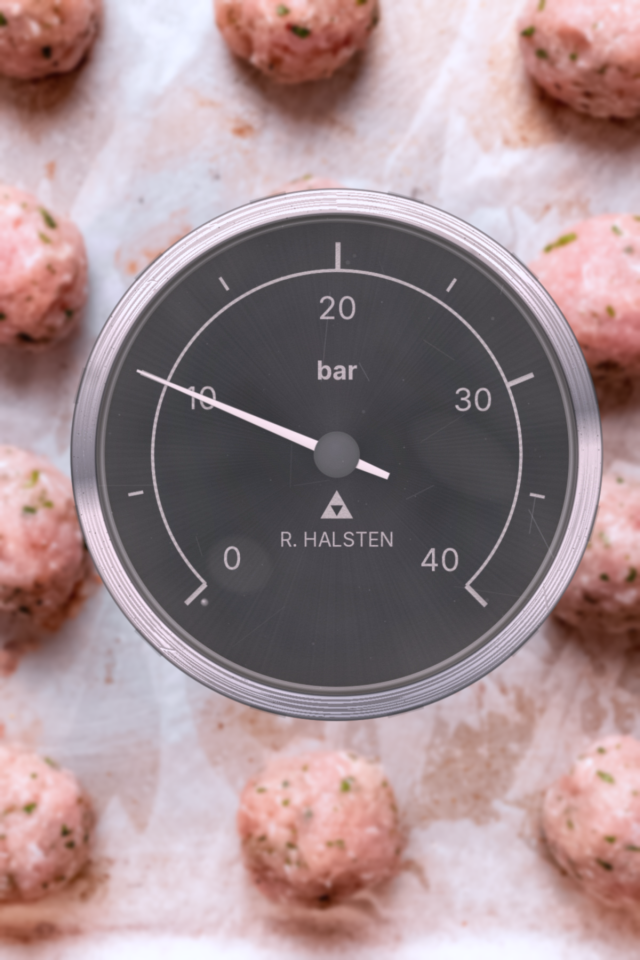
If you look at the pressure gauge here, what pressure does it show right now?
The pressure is 10 bar
